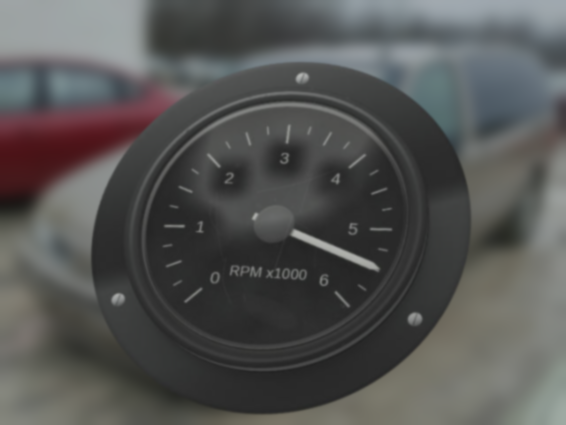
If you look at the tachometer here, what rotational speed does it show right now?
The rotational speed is 5500 rpm
